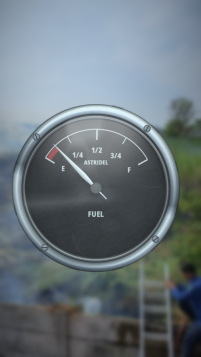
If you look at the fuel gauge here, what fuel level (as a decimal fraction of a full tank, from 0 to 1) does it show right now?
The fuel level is 0.125
